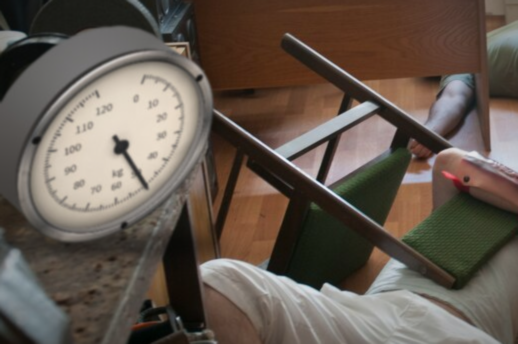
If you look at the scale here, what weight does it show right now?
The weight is 50 kg
